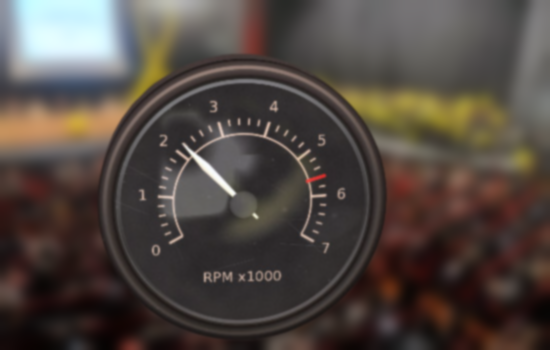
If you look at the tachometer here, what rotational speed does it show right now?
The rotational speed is 2200 rpm
